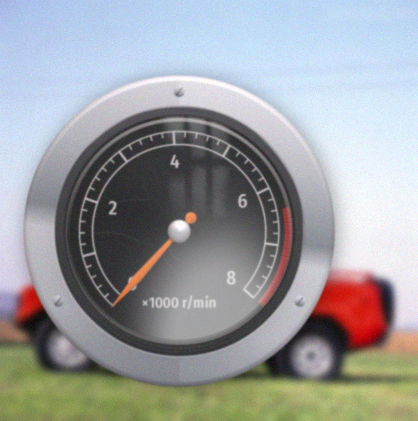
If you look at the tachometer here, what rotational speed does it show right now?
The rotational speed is 0 rpm
